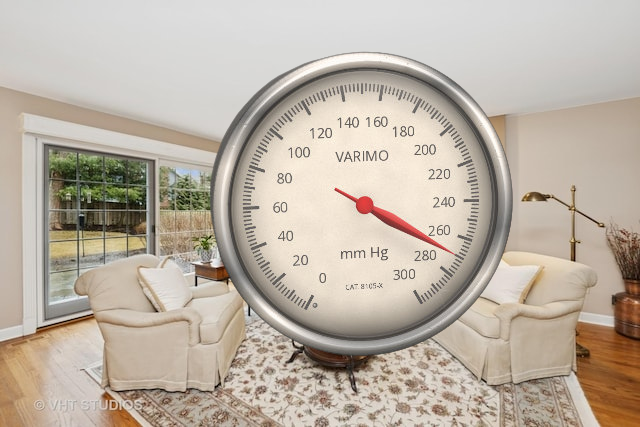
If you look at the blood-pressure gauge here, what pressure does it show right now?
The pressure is 270 mmHg
